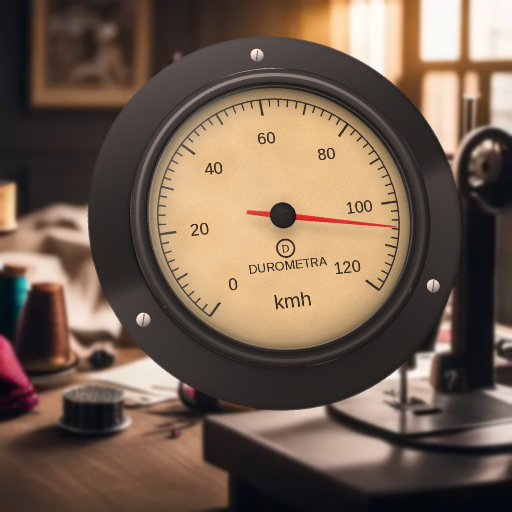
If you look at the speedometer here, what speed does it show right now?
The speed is 106 km/h
